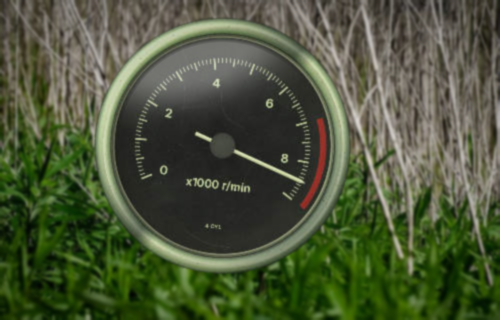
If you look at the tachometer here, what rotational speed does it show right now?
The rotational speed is 8500 rpm
